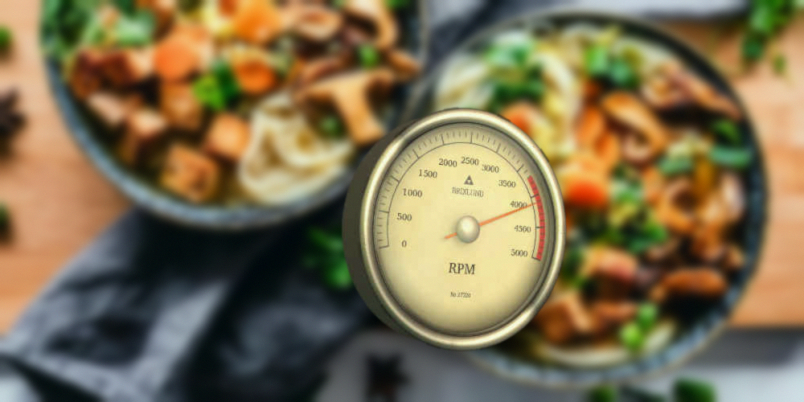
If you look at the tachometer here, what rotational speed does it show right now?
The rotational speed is 4100 rpm
